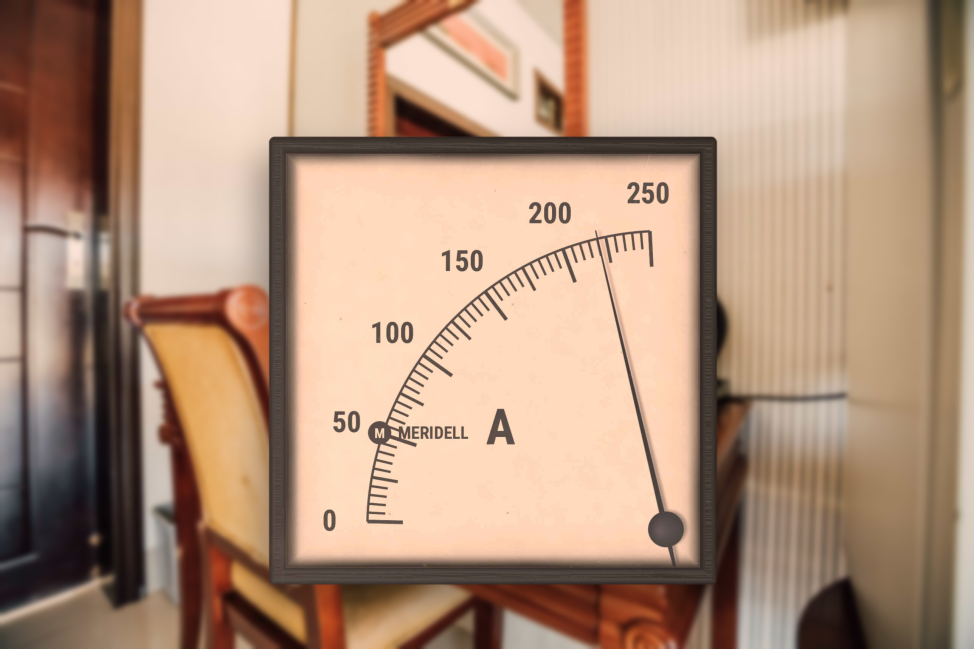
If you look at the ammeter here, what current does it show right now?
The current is 220 A
